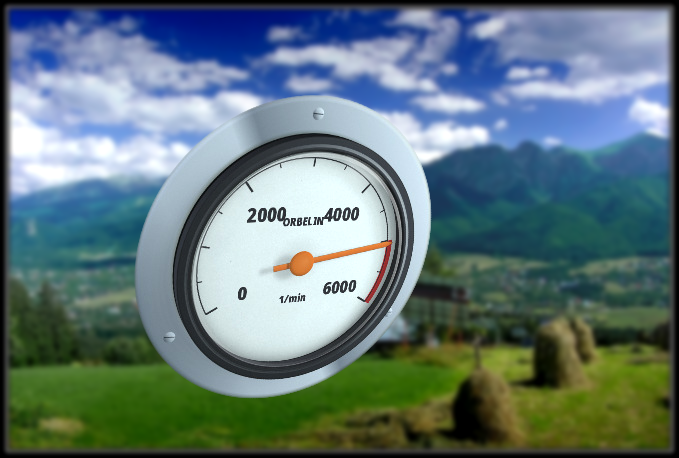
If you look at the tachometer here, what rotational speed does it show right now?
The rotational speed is 5000 rpm
